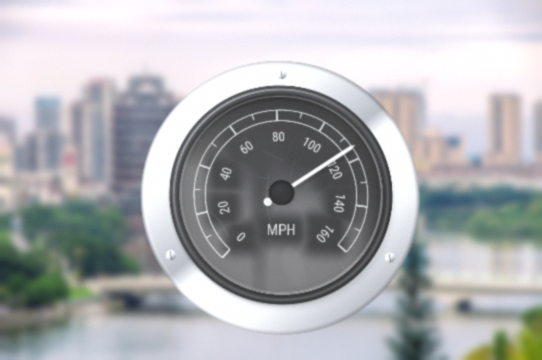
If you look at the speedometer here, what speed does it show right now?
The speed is 115 mph
